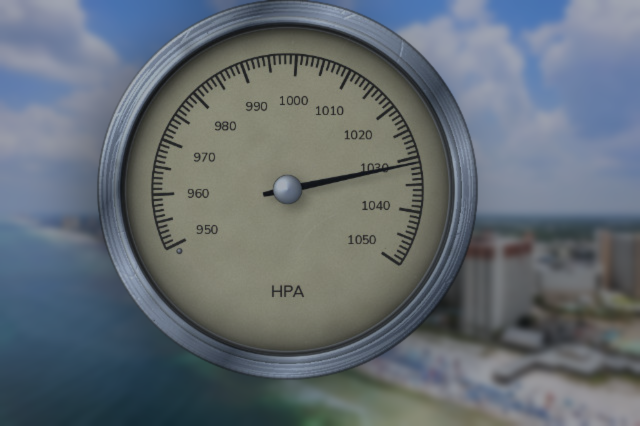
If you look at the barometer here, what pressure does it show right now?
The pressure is 1031 hPa
